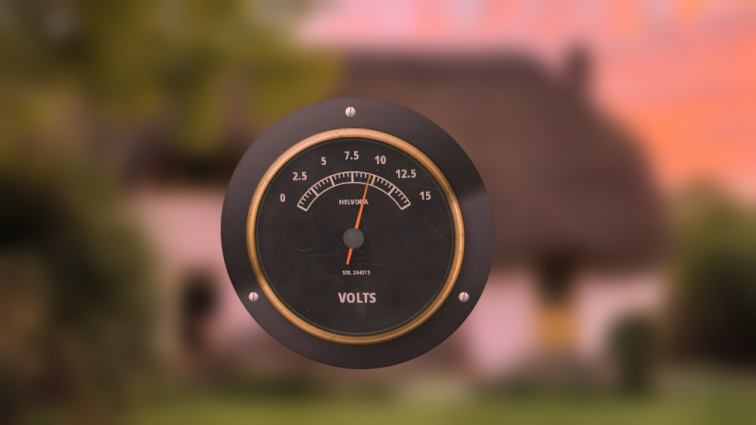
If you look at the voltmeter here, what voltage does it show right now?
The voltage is 9.5 V
